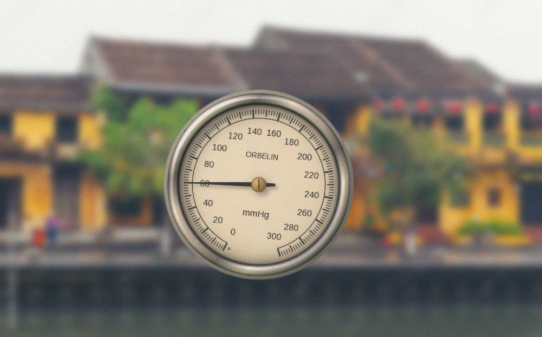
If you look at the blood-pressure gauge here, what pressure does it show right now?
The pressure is 60 mmHg
